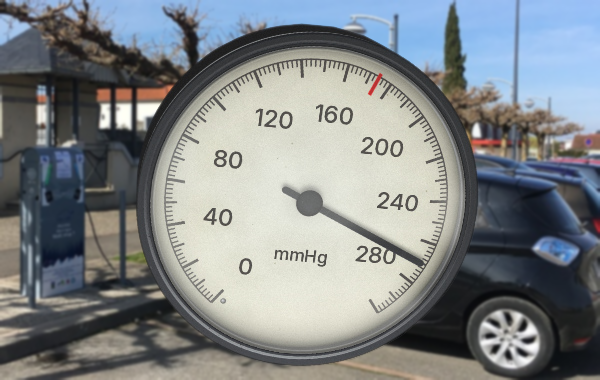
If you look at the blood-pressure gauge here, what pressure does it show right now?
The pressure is 270 mmHg
